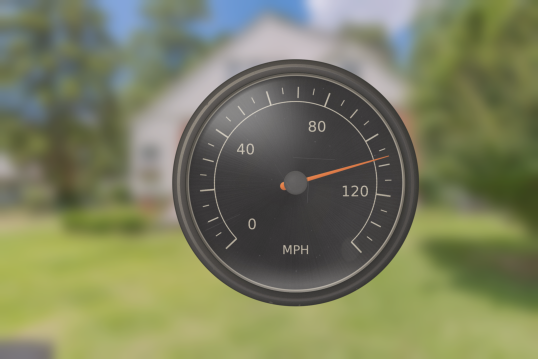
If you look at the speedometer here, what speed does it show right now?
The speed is 107.5 mph
